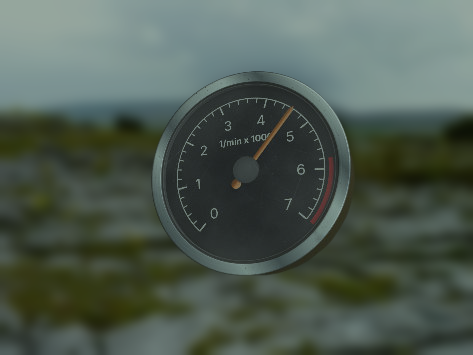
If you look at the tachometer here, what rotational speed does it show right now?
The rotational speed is 4600 rpm
